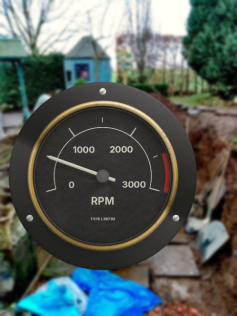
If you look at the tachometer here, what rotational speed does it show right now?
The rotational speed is 500 rpm
